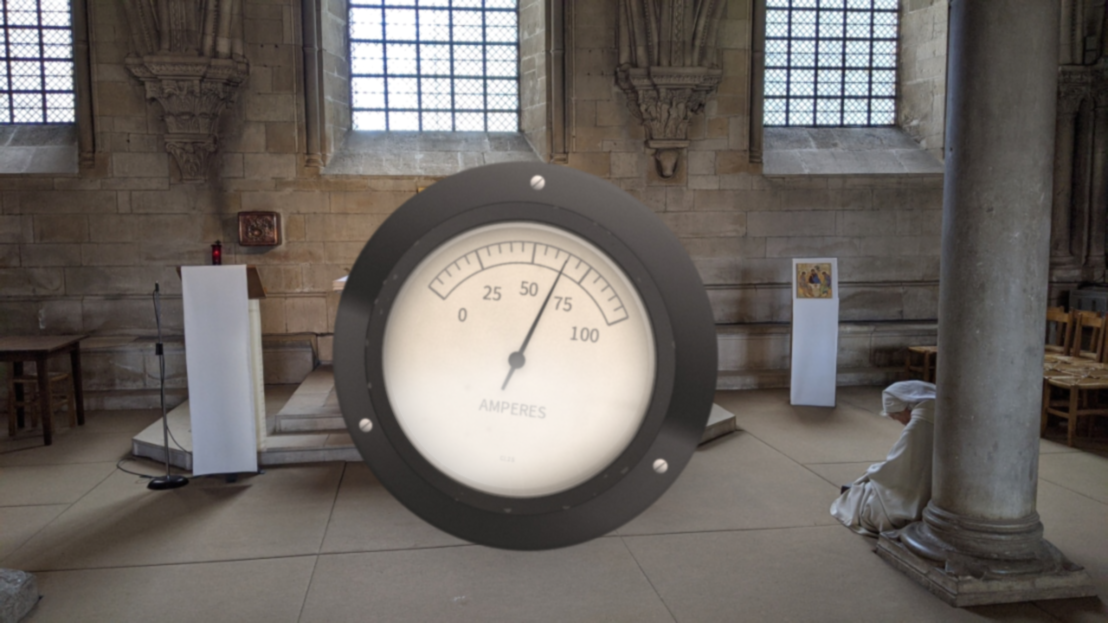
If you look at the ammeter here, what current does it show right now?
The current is 65 A
